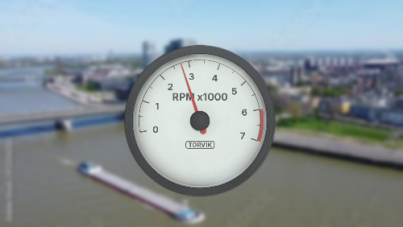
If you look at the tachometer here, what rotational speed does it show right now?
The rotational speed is 2750 rpm
